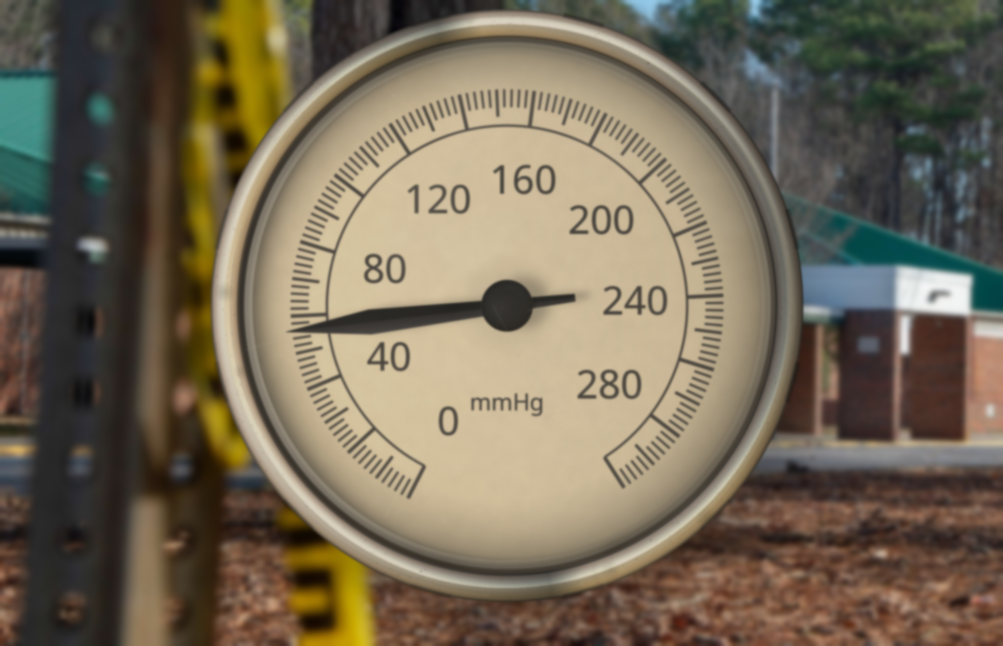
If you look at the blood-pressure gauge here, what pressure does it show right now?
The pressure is 56 mmHg
